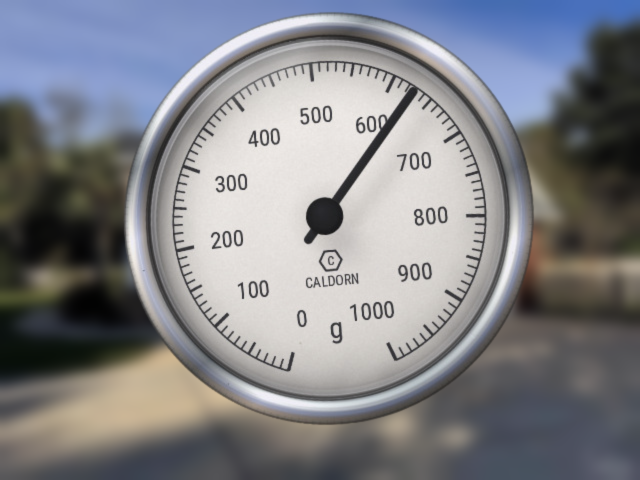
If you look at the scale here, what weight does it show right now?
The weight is 630 g
